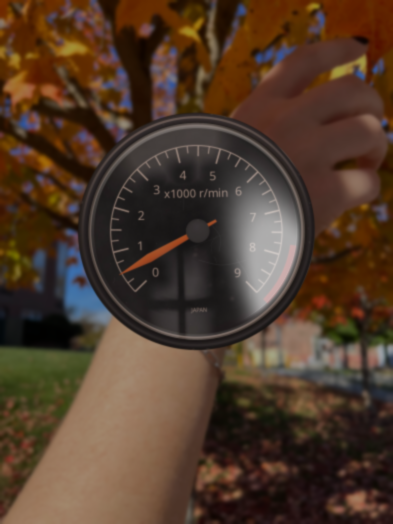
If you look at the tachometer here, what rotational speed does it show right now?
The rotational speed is 500 rpm
